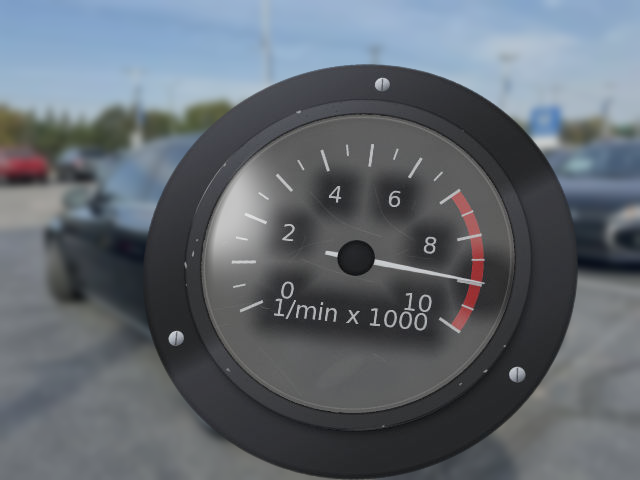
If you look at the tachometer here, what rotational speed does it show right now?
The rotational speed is 9000 rpm
